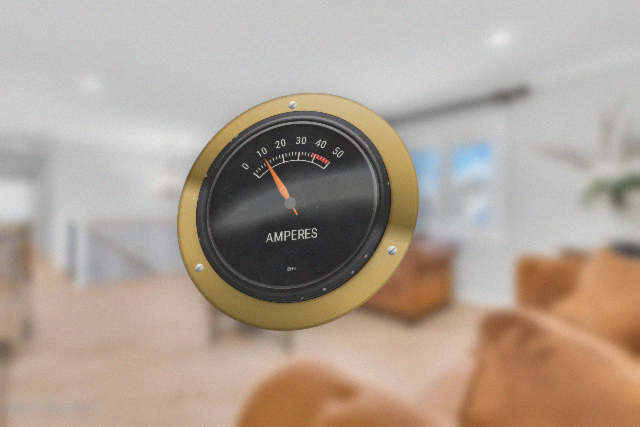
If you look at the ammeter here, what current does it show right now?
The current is 10 A
